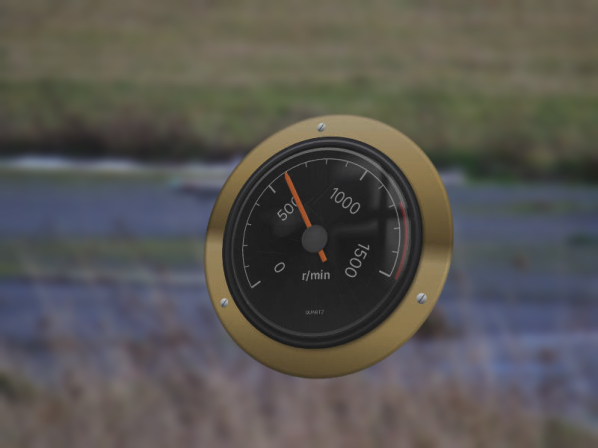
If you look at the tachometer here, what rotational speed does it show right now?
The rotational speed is 600 rpm
